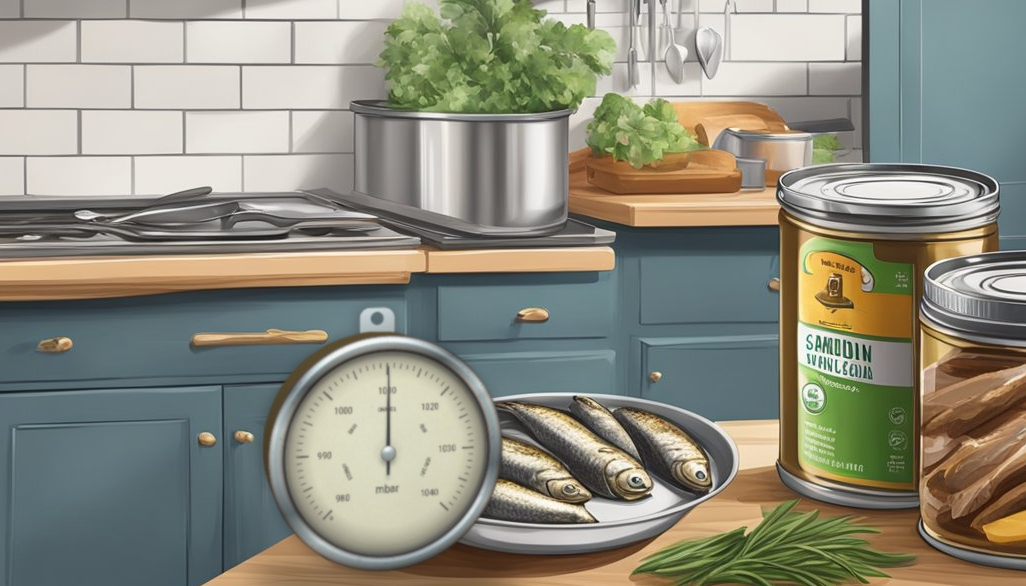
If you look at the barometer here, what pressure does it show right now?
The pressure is 1010 mbar
